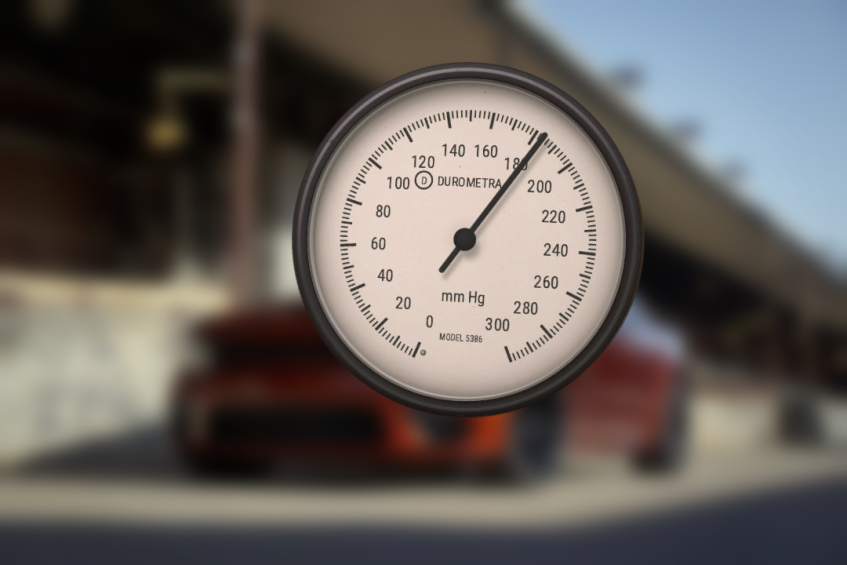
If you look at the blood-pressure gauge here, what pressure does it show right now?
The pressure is 184 mmHg
